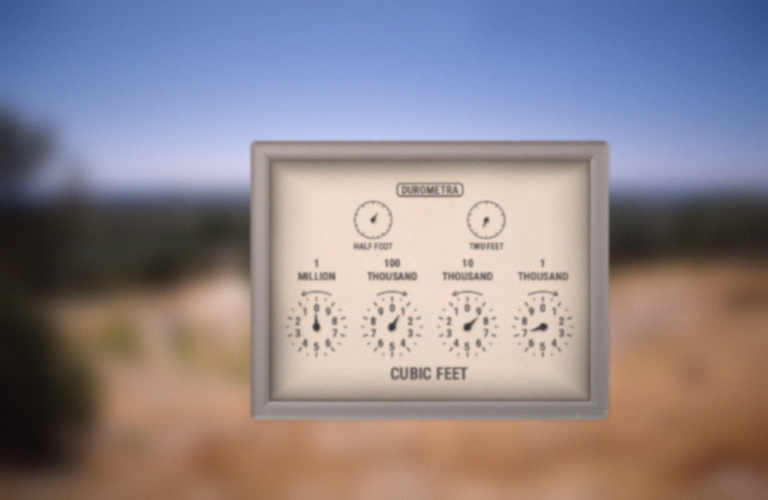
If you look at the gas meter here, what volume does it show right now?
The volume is 8700 ft³
